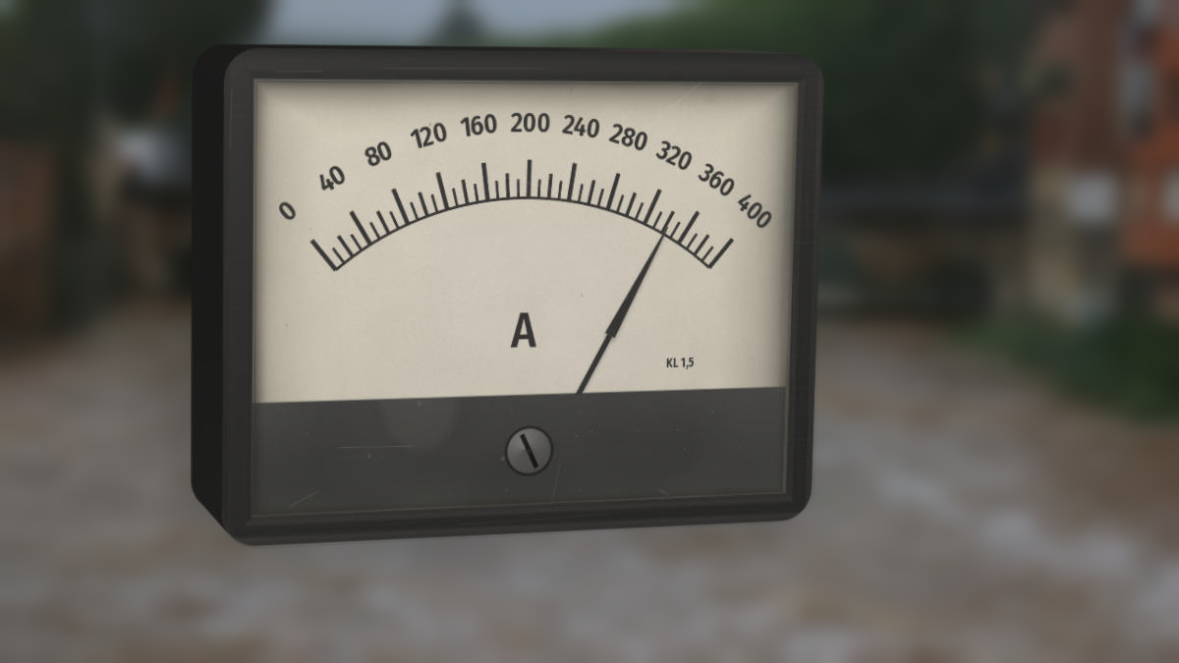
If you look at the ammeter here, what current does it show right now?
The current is 340 A
